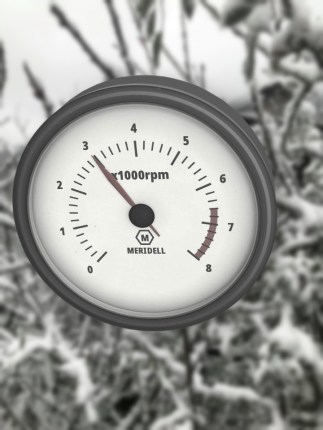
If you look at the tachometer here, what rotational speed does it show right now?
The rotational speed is 3000 rpm
